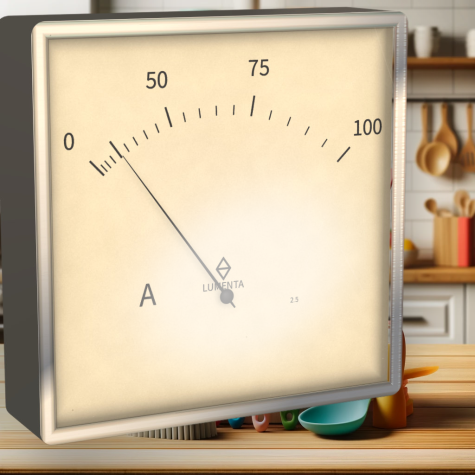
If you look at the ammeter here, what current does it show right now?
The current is 25 A
